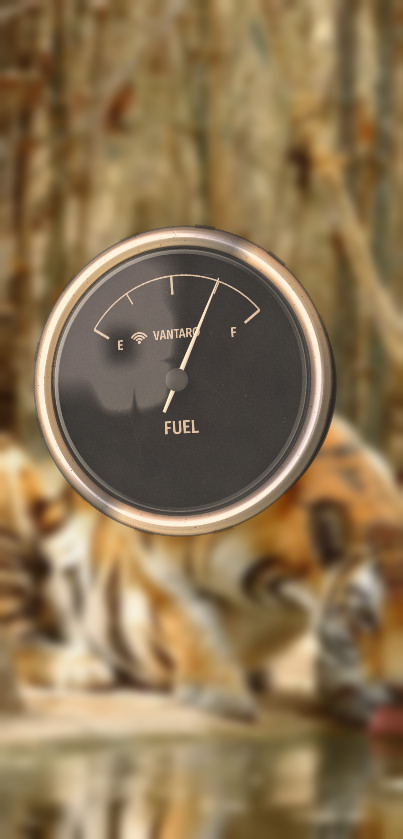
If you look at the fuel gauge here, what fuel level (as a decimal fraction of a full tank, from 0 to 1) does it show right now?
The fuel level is 0.75
